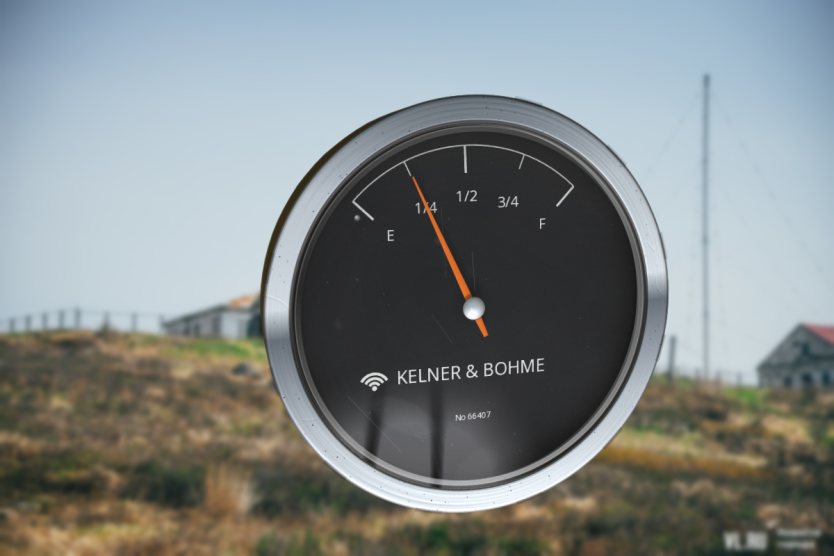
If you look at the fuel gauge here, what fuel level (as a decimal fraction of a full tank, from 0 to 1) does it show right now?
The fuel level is 0.25
